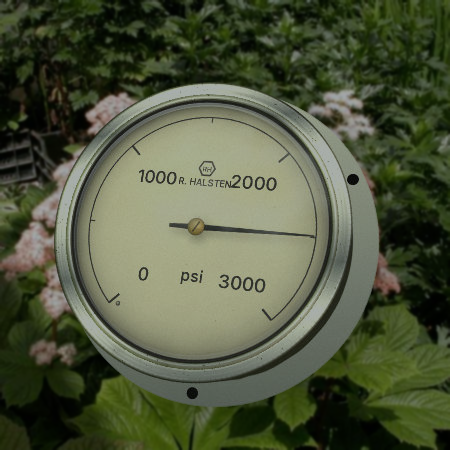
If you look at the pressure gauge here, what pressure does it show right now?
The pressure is 2500 psi
